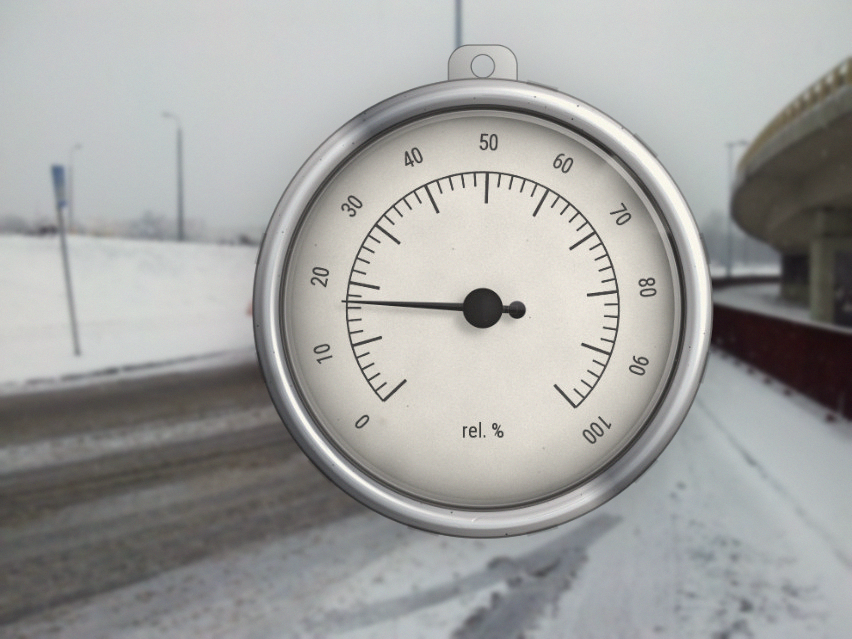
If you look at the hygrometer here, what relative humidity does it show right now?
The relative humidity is 17 %
